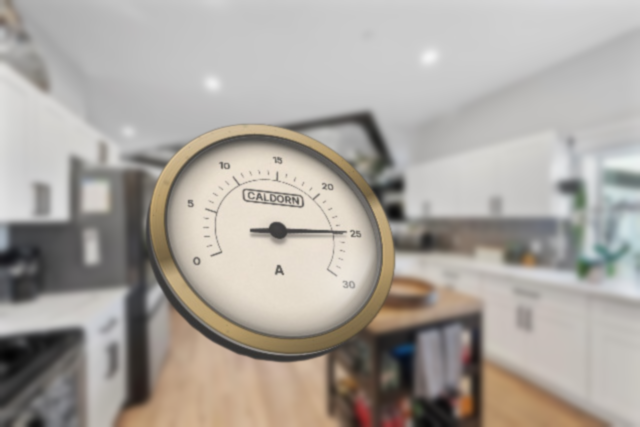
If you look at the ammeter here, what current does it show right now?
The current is 25 A
